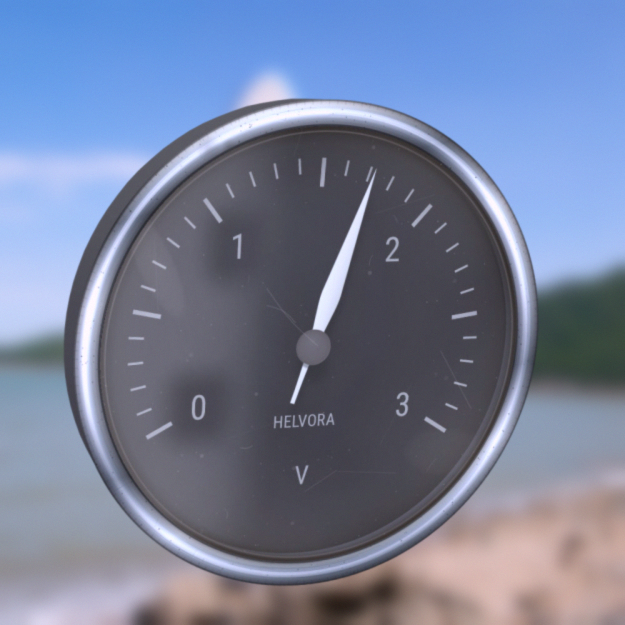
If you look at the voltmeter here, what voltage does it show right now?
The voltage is 1.7 V
